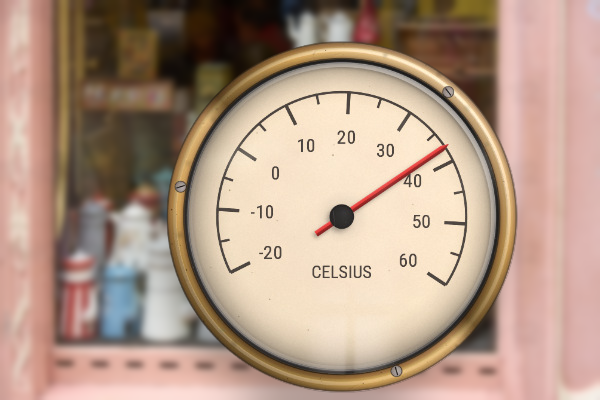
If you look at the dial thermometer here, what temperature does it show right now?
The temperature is 37.5 °C
